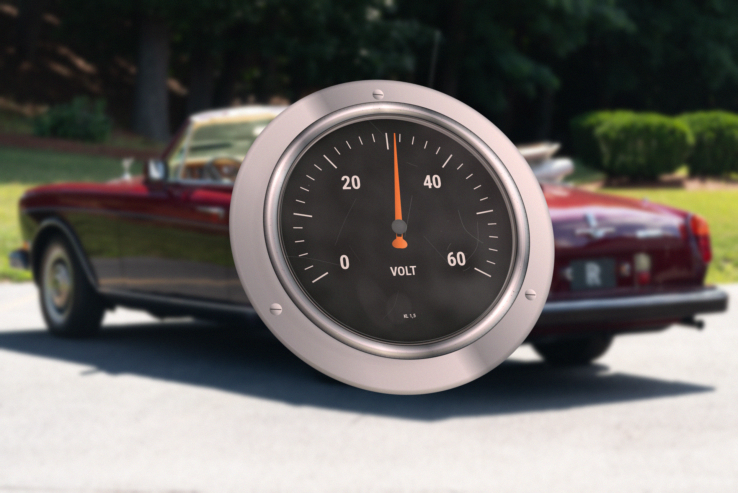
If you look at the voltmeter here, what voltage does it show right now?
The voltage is 31 V
